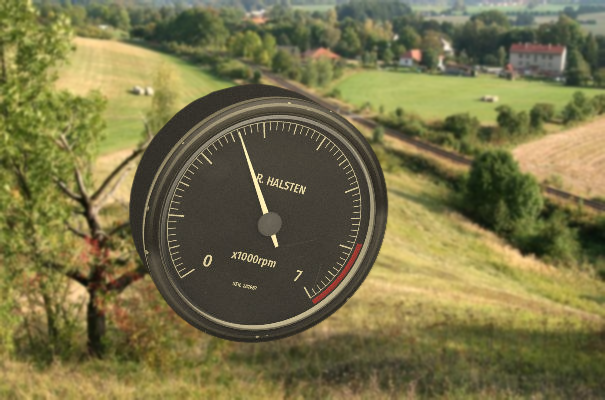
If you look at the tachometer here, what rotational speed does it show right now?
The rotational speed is 2600 rpm
